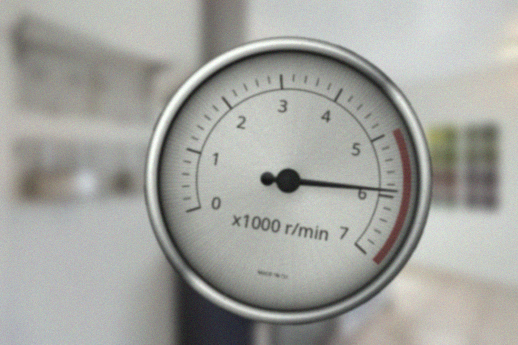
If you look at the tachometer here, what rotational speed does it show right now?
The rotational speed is 5900 rpm
